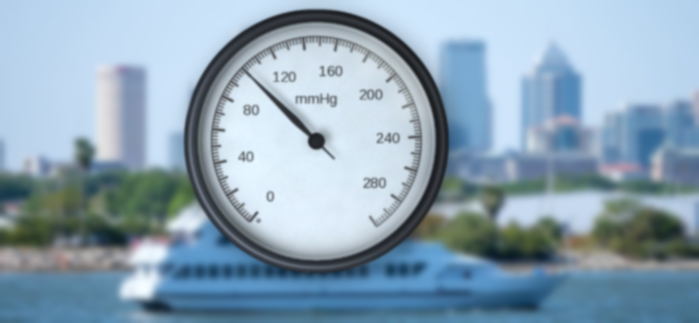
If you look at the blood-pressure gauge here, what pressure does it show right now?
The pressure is 100 mmHg
